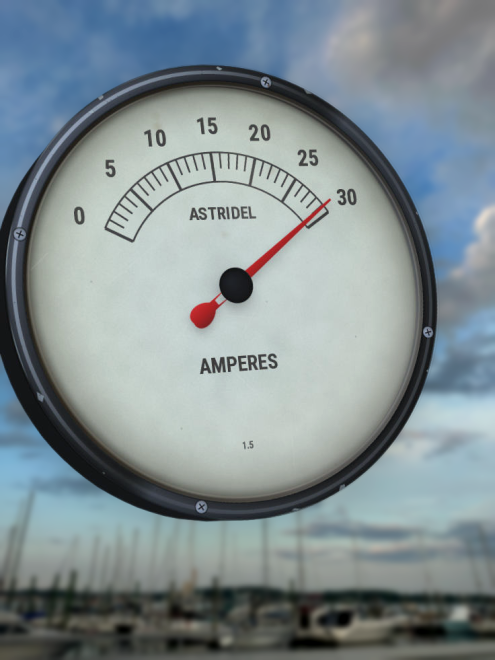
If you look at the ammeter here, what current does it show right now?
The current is 29 A
